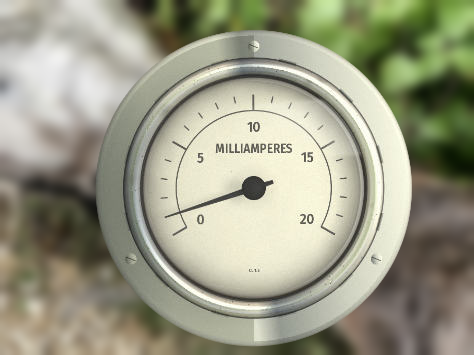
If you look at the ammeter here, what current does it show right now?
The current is 1 mA
